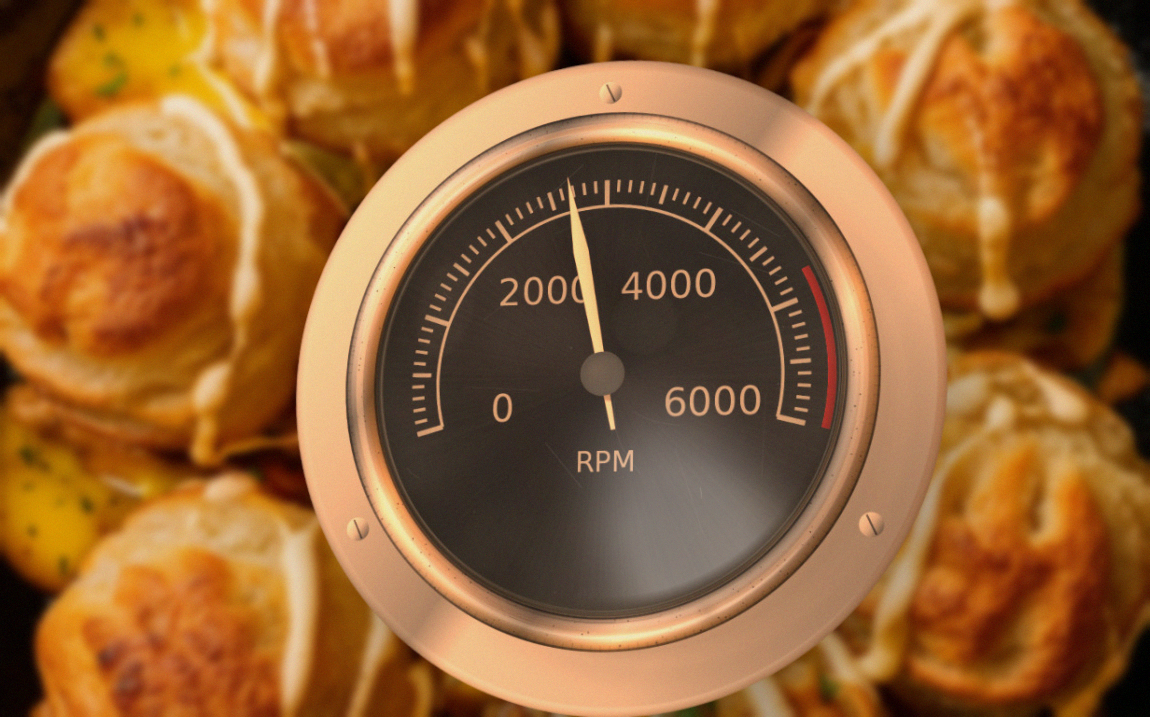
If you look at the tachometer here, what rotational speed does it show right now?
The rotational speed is 2700 rpm
